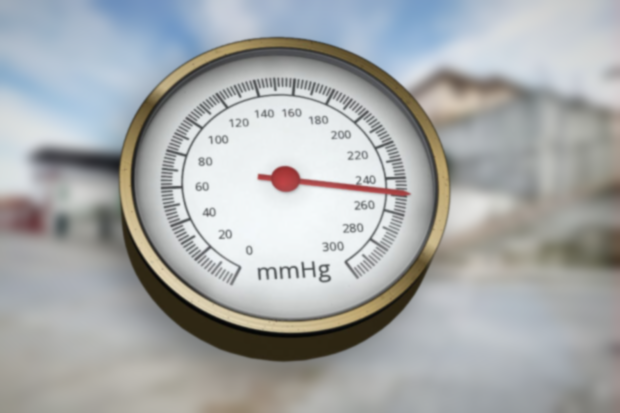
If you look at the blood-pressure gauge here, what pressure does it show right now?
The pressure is 250 mmHg
